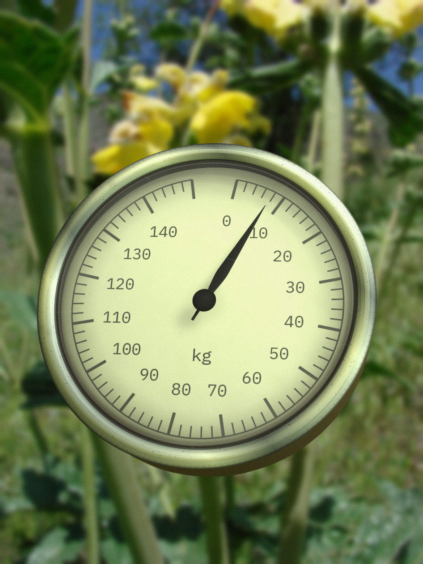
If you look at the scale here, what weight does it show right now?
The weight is 8 kg
